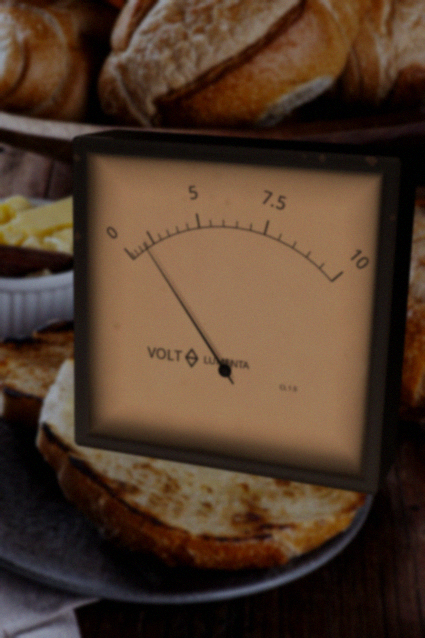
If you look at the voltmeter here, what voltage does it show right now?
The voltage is 2 V
